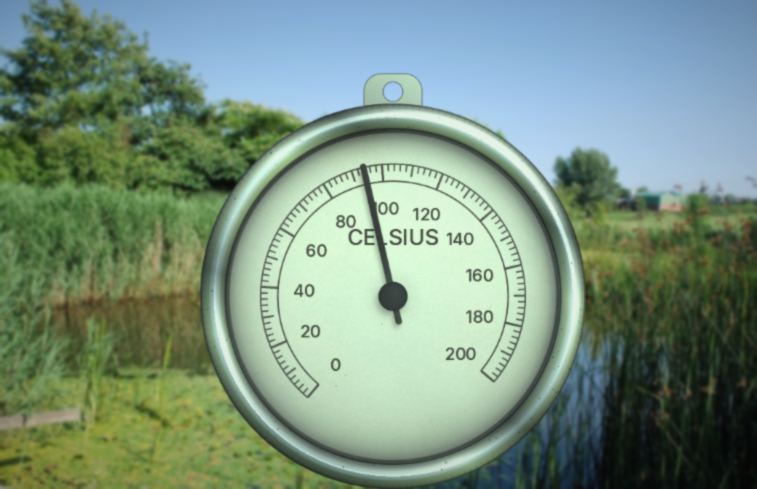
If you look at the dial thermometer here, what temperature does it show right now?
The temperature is 94 °C
